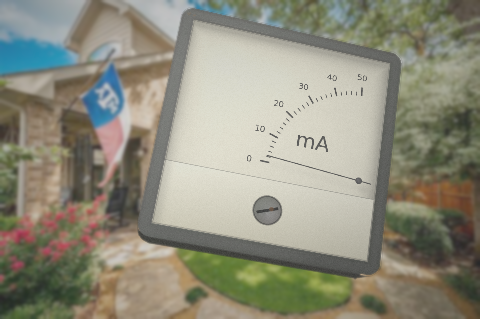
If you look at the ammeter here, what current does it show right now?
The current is 2 mA
